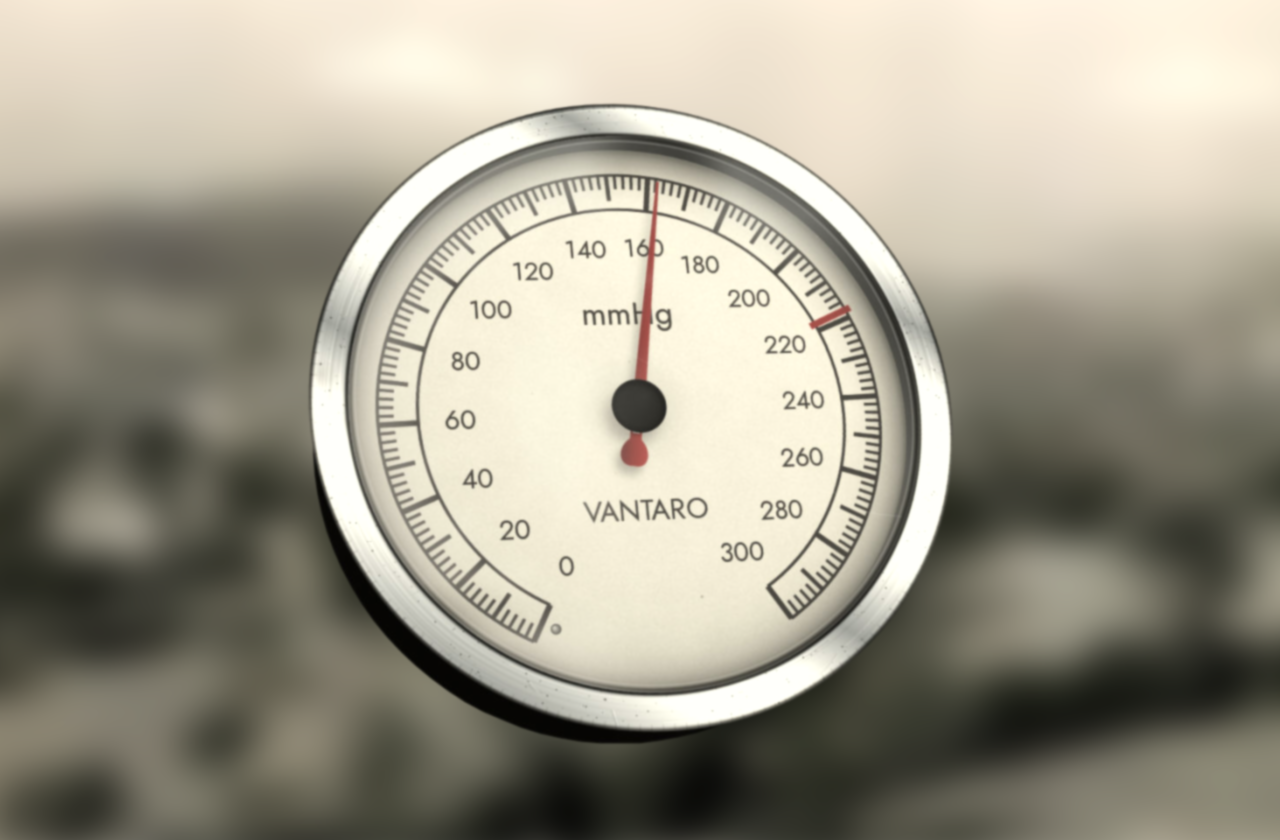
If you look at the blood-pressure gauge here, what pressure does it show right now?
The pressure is 162 mmHg
